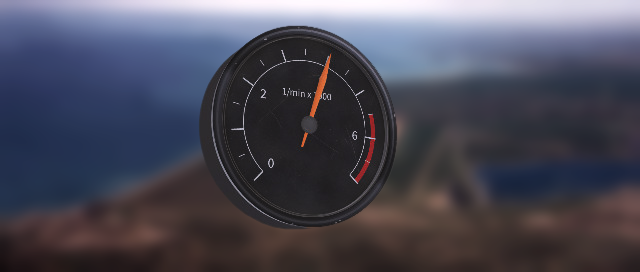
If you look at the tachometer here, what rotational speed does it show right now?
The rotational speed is 4000 rpm
